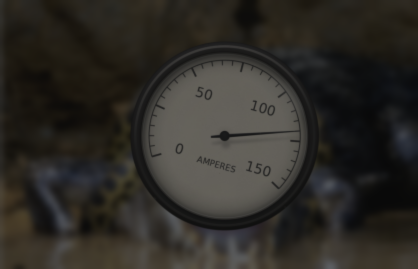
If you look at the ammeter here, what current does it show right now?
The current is 120 A
